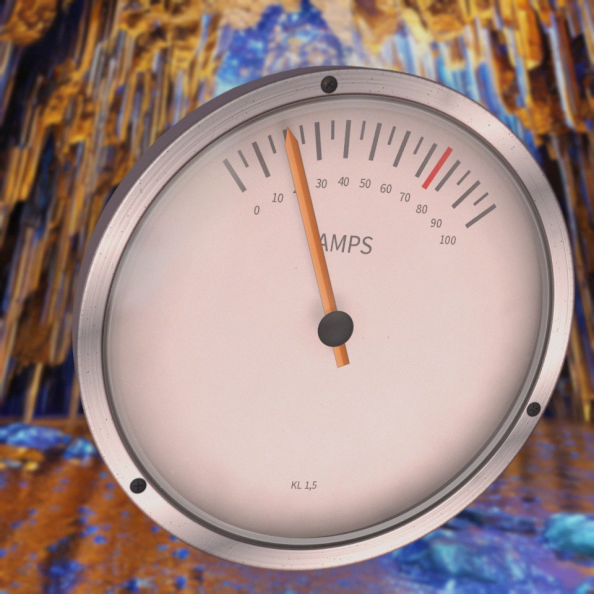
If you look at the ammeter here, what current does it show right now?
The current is 20 A
